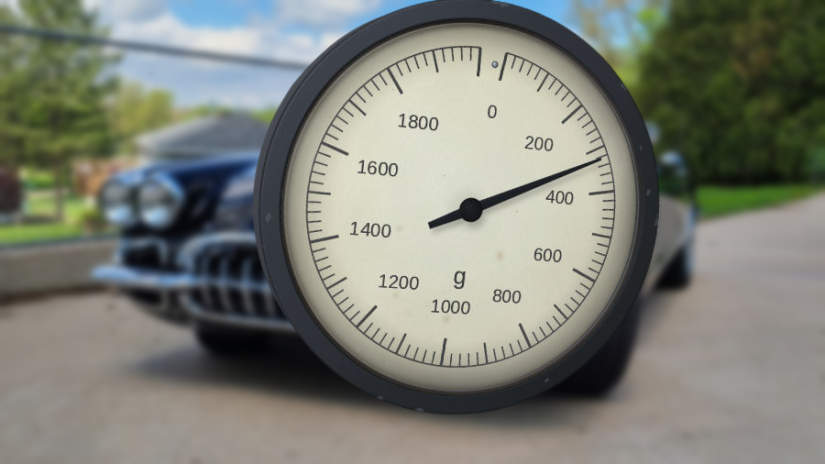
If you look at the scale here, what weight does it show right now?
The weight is 320 g
